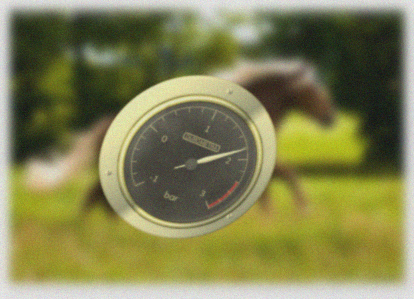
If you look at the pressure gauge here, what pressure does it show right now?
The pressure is 1.8 bar
